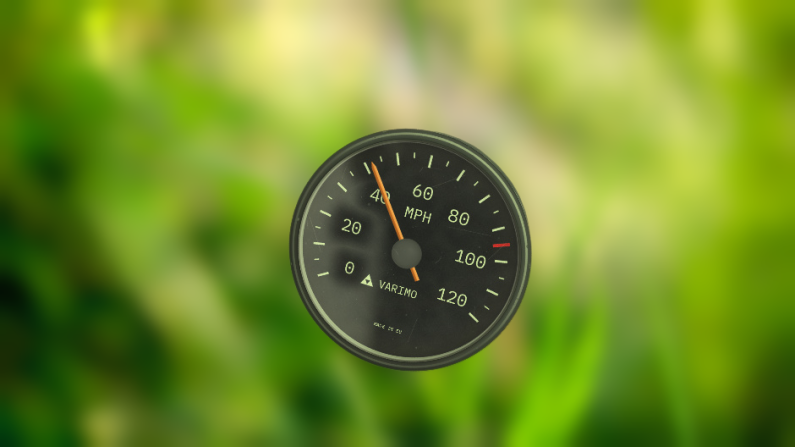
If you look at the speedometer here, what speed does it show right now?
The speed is 42.5 mph
